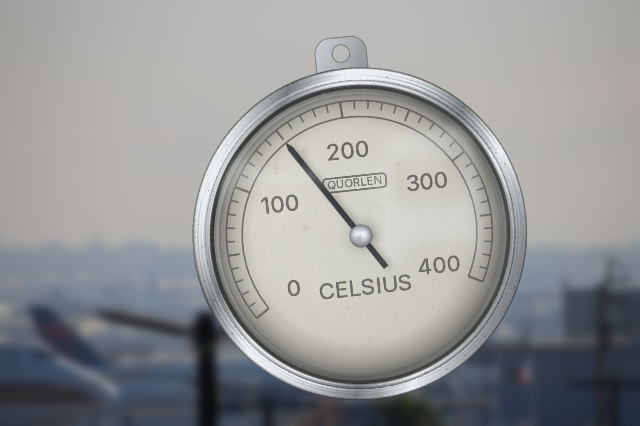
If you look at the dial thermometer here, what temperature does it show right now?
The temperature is 150 °C
